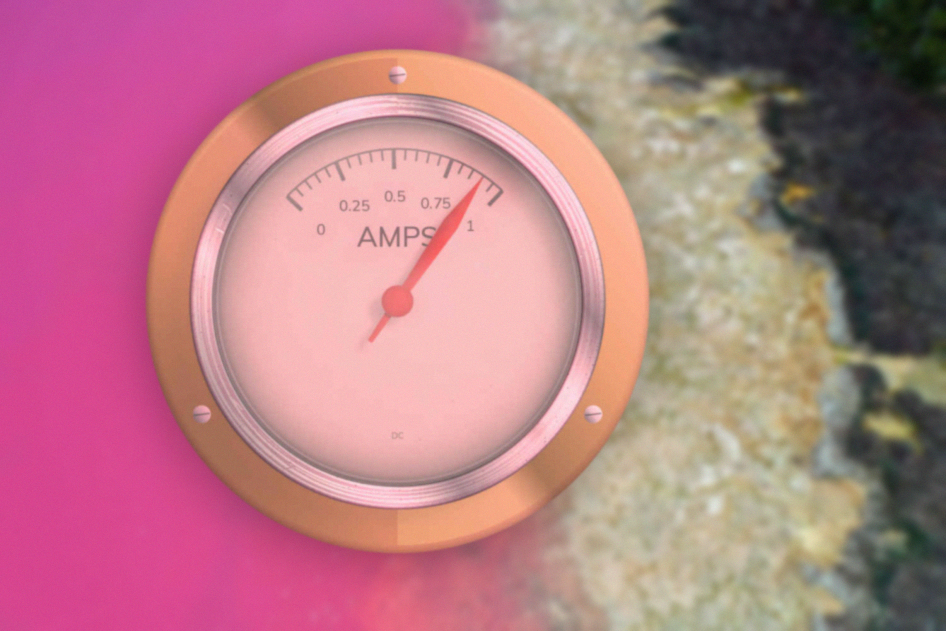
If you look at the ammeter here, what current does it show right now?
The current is 0.9 A
